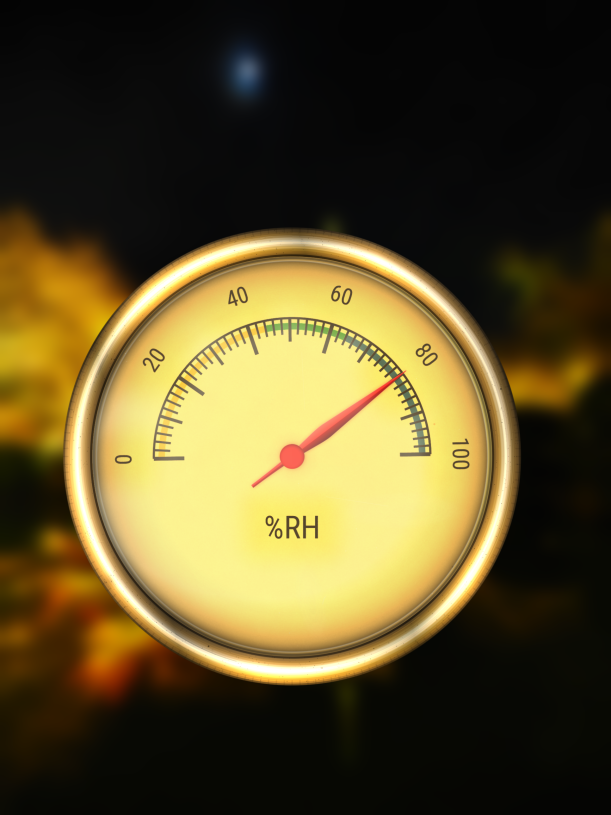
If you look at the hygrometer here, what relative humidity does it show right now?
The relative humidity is 80 %
